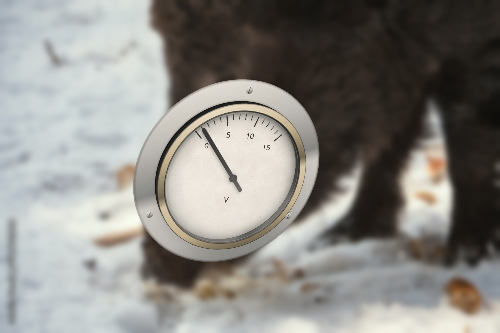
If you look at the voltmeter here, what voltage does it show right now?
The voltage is 1 V
